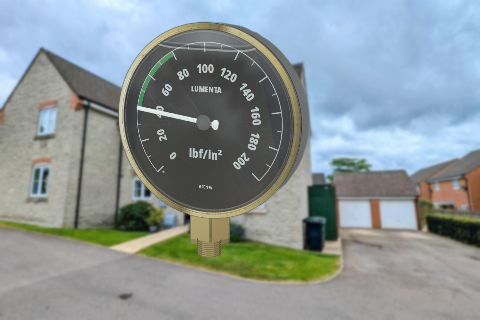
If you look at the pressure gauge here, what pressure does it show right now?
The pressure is 40 psi
